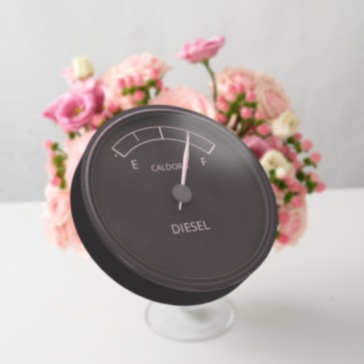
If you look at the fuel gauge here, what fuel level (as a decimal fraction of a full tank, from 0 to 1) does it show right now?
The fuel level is 0.75
